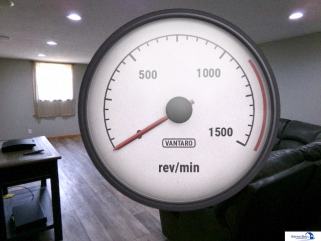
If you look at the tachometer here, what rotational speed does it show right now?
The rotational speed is 0 rpm
